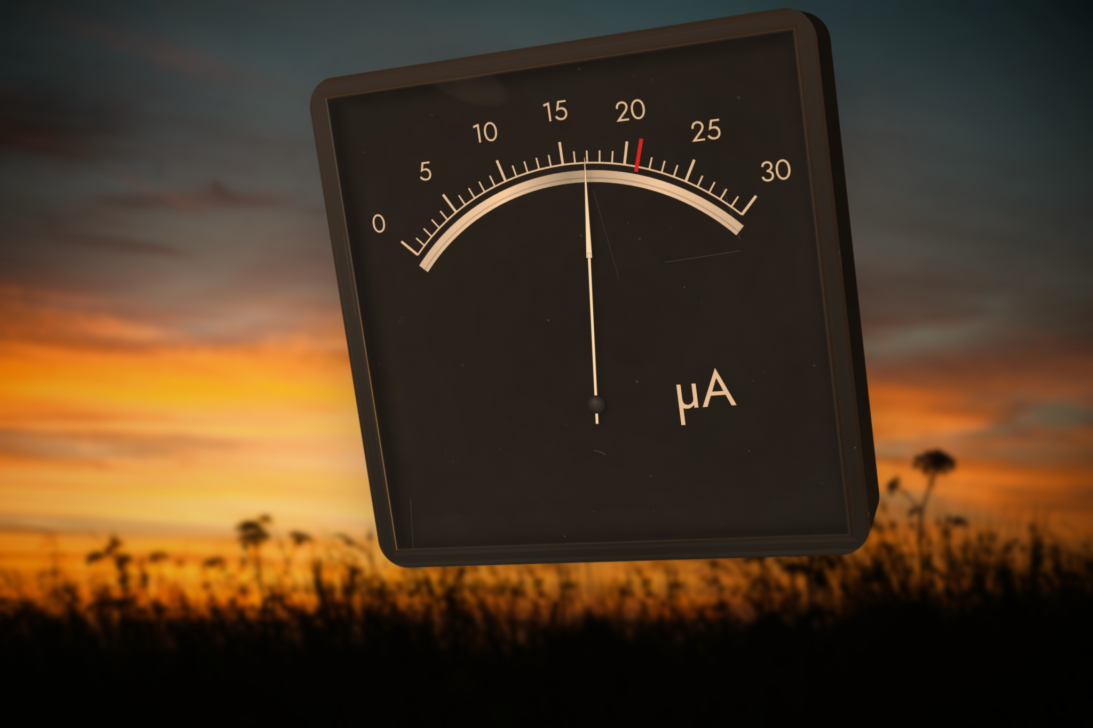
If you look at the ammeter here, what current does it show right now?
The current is 17 µA
